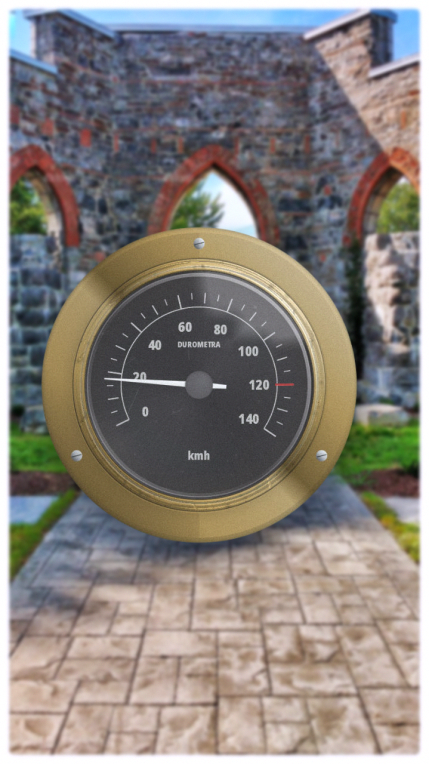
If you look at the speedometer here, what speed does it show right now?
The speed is 17.5 km/h
